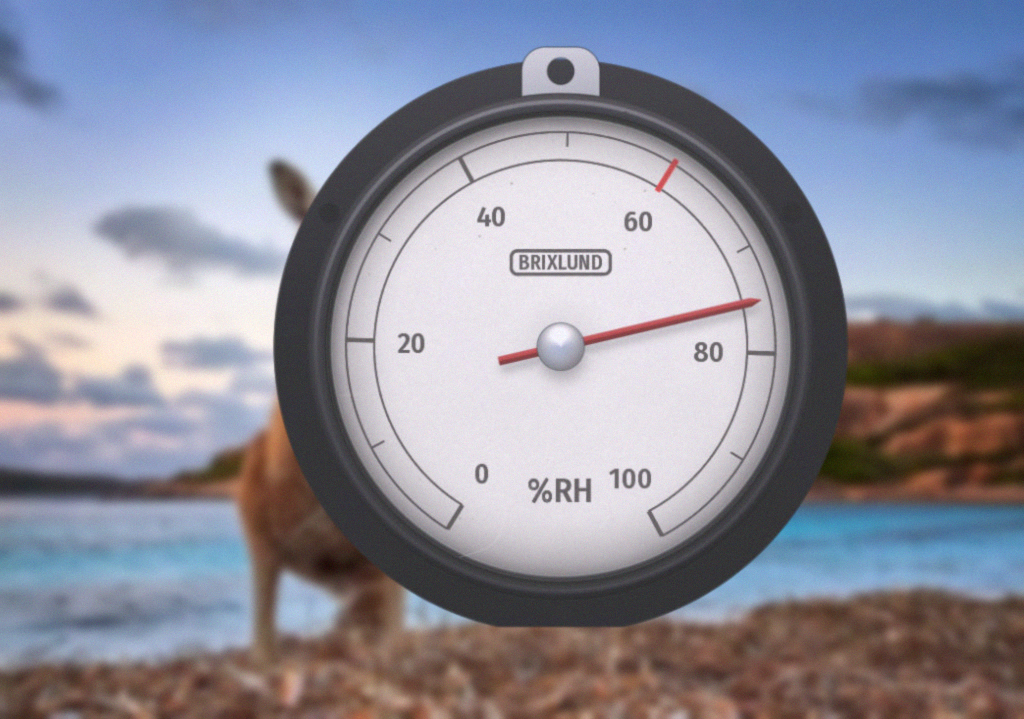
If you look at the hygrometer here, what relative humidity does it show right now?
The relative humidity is 75 %
